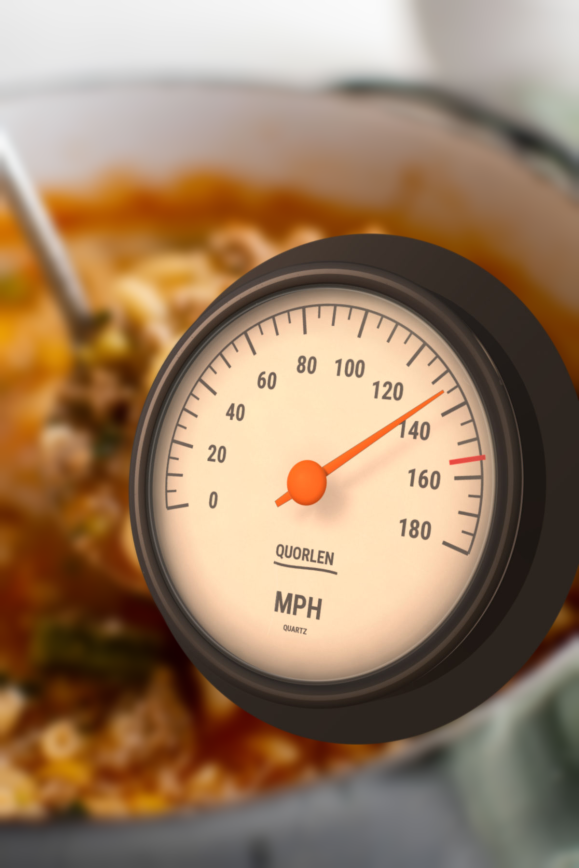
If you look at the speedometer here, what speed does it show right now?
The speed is 135 mph
